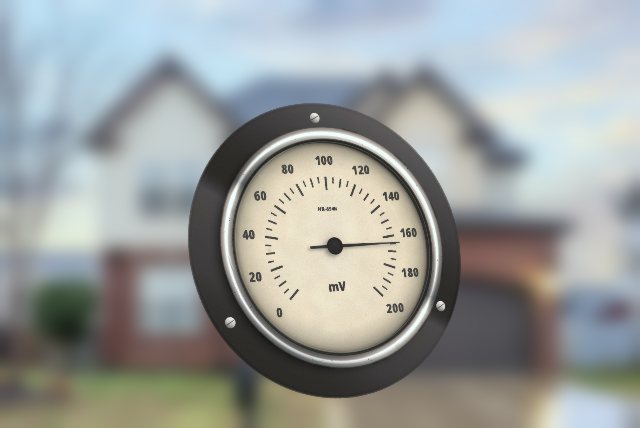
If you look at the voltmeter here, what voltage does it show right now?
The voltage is 165 mV
